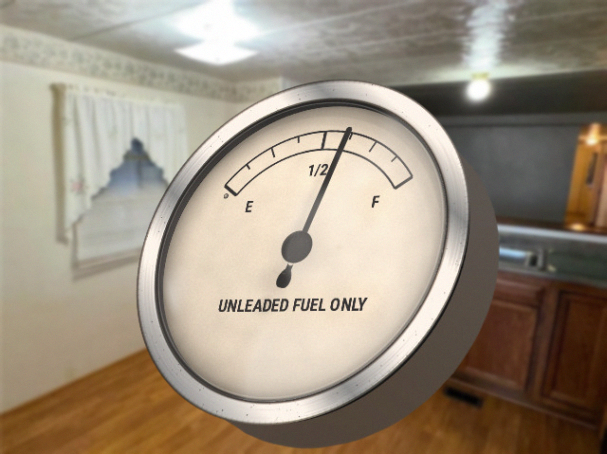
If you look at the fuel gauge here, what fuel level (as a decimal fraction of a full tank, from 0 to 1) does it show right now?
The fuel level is 0.625
